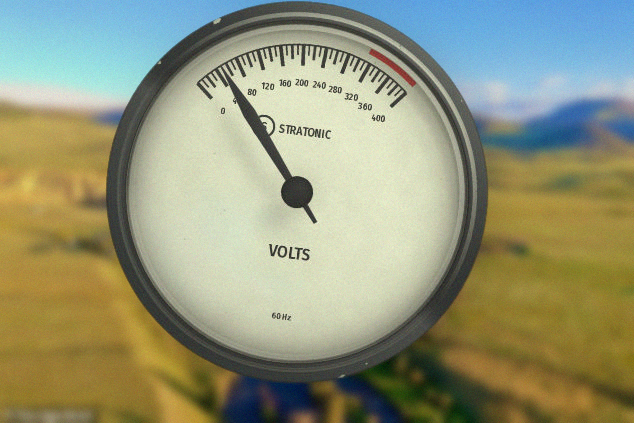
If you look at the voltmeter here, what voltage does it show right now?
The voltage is 50 V
